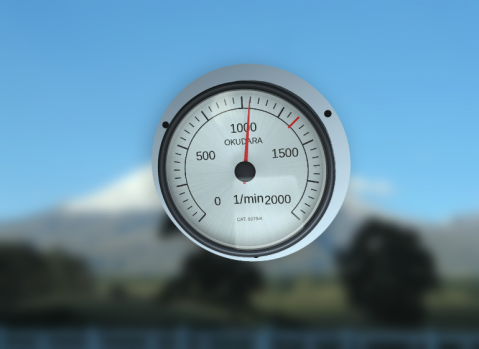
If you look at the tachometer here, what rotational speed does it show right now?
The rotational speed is 1050 rpm
